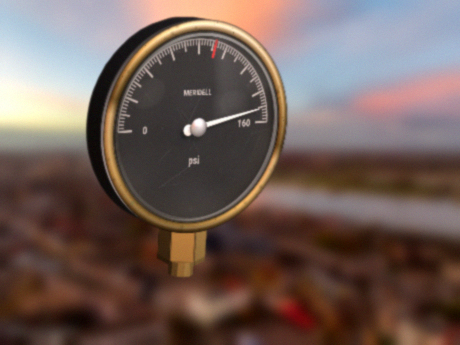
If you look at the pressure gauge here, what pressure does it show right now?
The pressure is 150 psi
